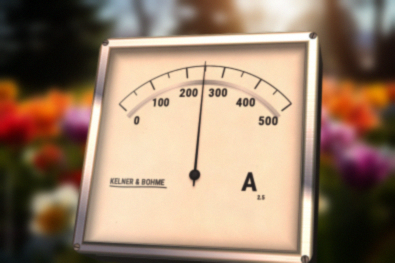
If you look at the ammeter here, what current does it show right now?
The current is 250 A
